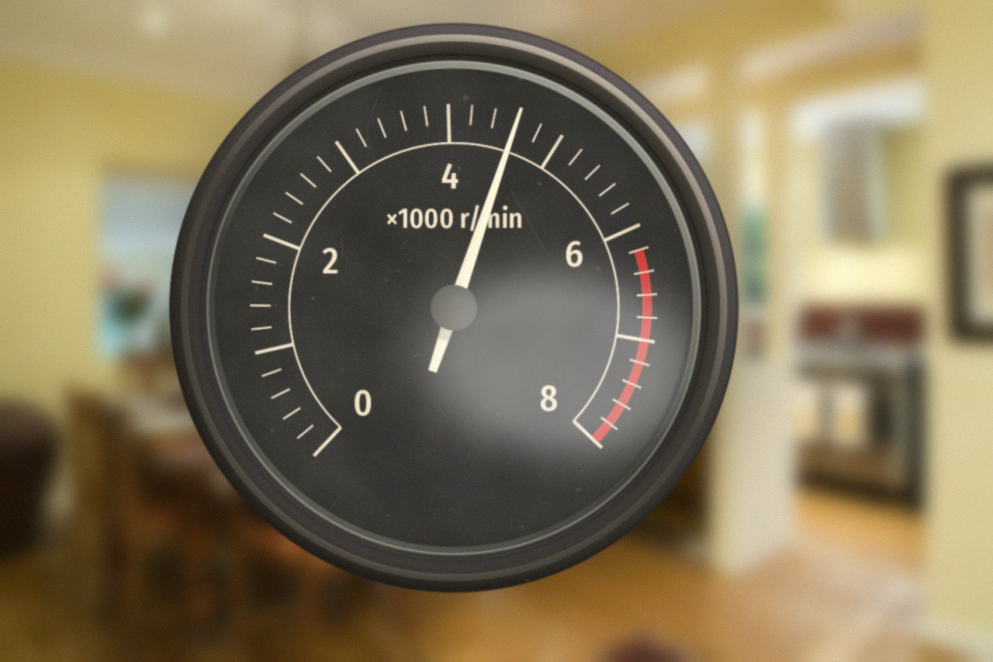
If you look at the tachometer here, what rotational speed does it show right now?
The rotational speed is 4600 rpm
